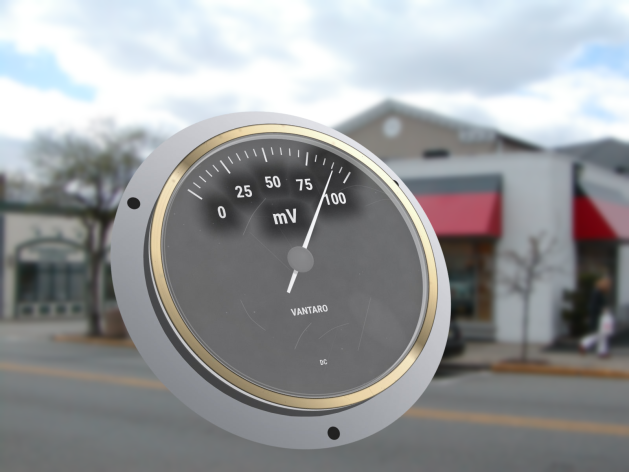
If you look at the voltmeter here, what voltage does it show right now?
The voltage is 90 mV
